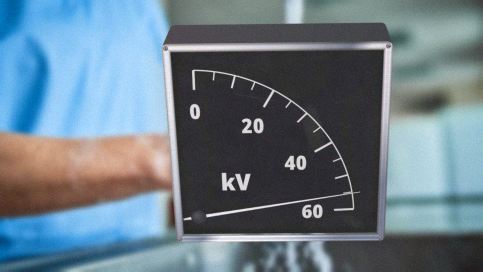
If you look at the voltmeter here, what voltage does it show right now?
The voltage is 55 kV
